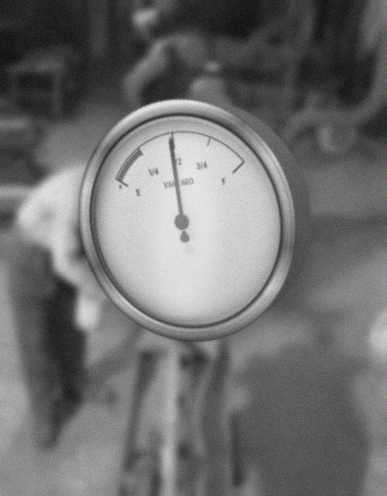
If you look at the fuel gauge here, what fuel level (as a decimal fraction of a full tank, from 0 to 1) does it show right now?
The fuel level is 0.5
